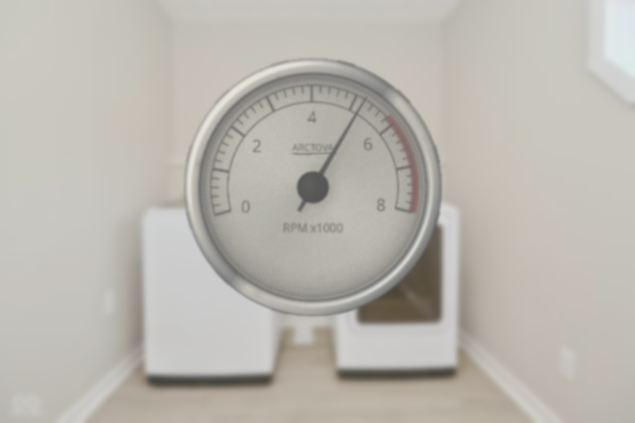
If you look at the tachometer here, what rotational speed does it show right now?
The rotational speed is 5200 rpm
